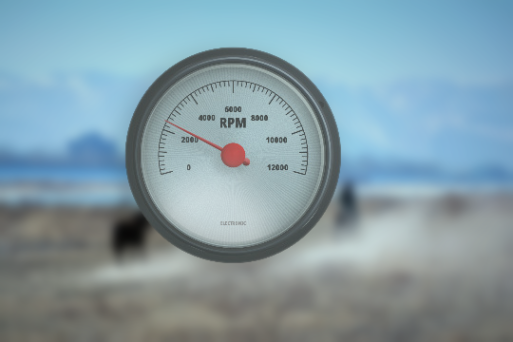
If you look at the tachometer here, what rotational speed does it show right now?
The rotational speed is 2400 rpm
